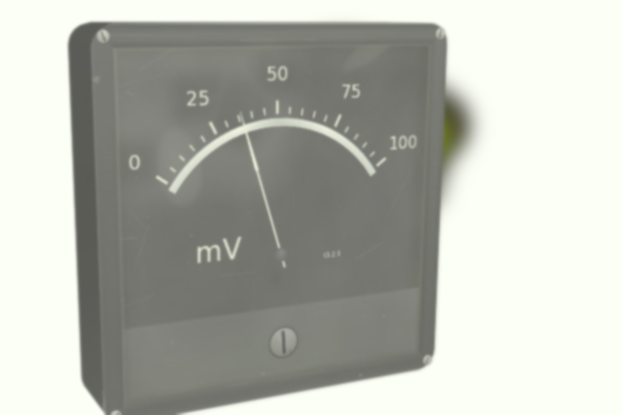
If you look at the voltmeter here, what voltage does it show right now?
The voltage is 35 mV
